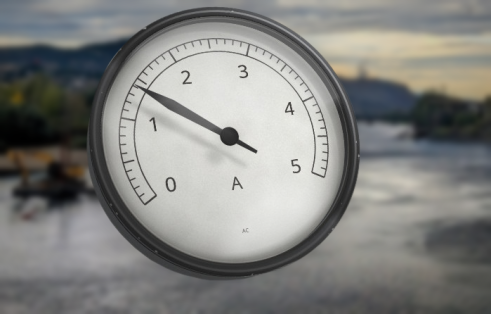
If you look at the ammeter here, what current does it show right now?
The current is 1.4 A
